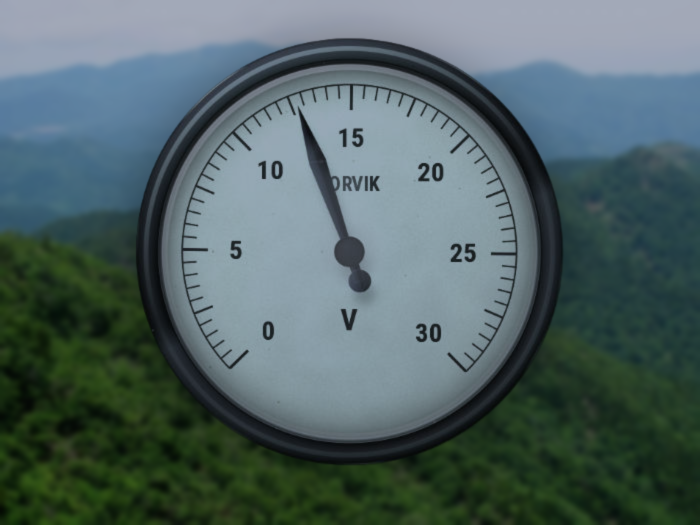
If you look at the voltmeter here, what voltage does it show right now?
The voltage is 12.75 V
